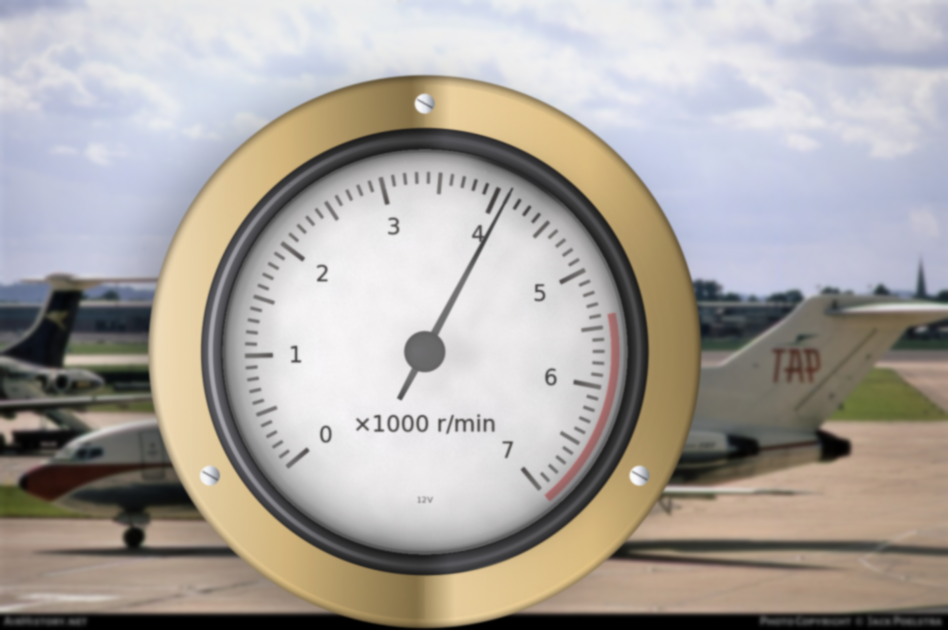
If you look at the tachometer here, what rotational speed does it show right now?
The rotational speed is 4100 rpm
